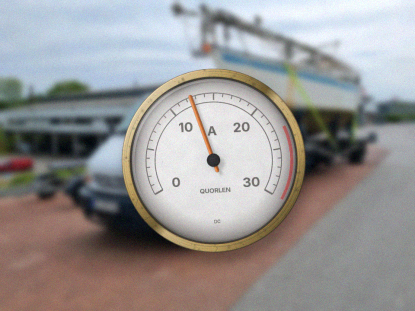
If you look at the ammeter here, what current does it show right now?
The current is 12.5 A
